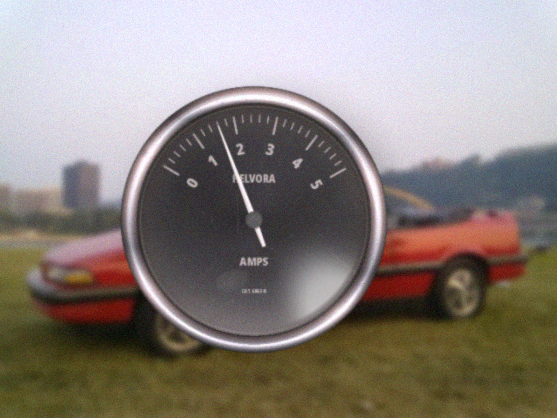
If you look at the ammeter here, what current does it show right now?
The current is 1.6 A
